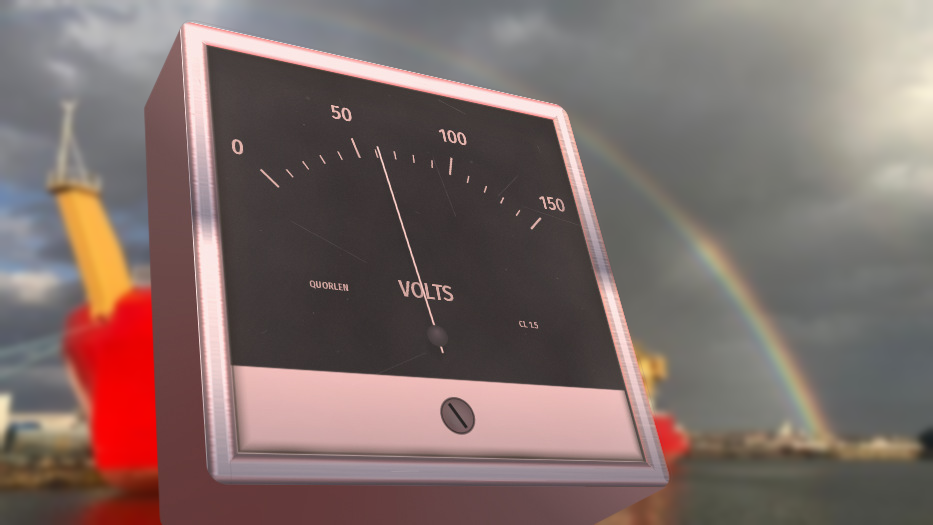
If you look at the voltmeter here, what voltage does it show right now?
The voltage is 60 V
